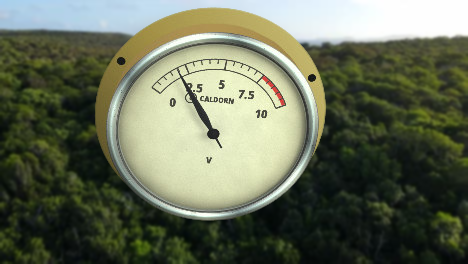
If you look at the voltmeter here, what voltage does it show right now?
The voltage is 2 V
